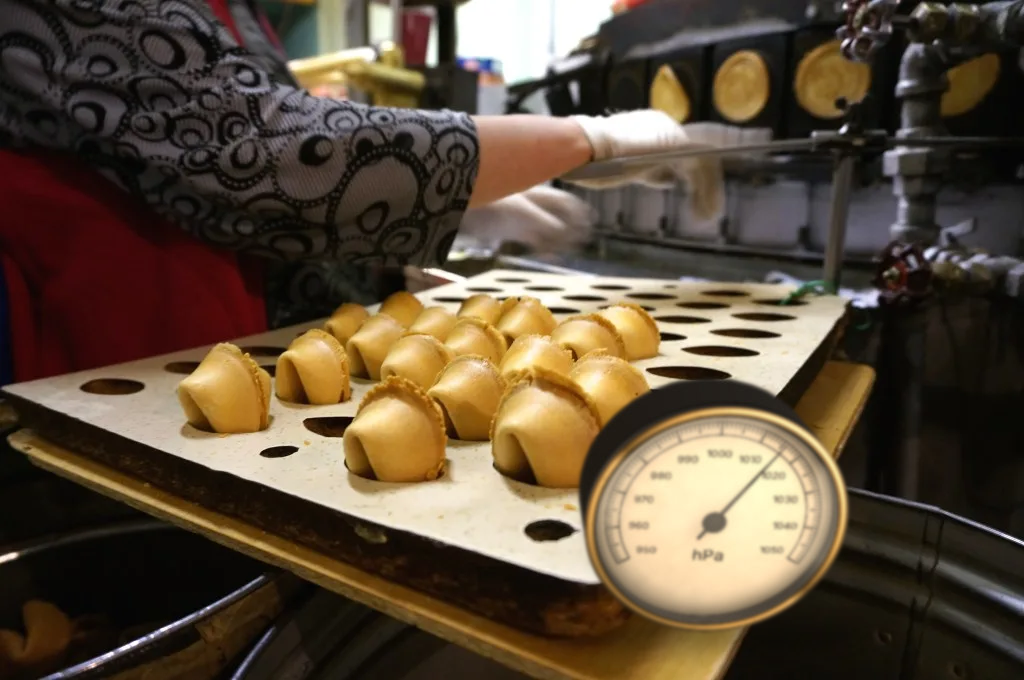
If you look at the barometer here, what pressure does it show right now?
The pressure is 1015 hPa
